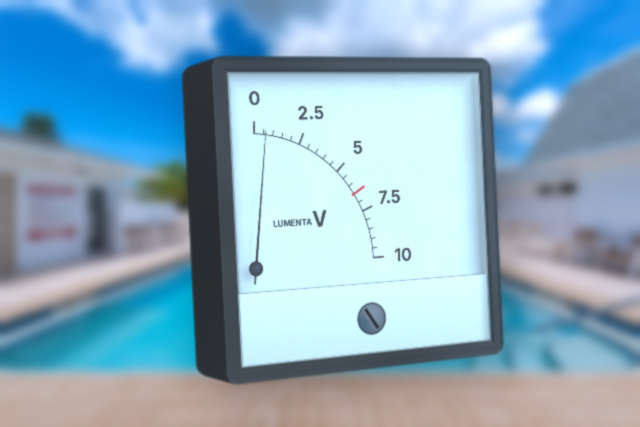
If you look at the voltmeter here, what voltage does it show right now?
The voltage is 0.5 V
